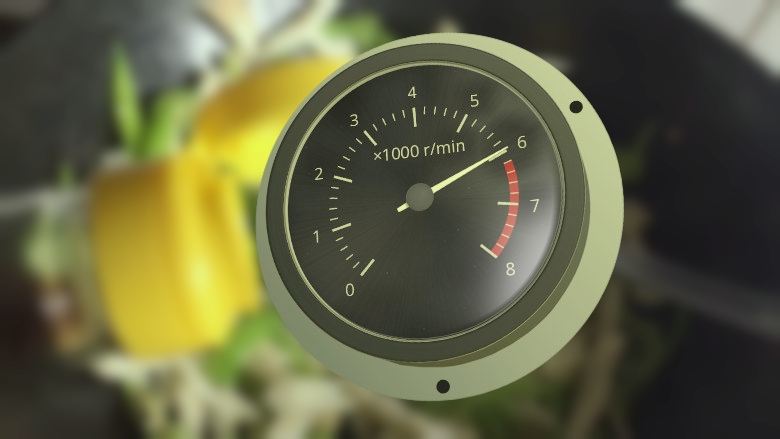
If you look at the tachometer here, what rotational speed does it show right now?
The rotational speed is 6000 rpm
